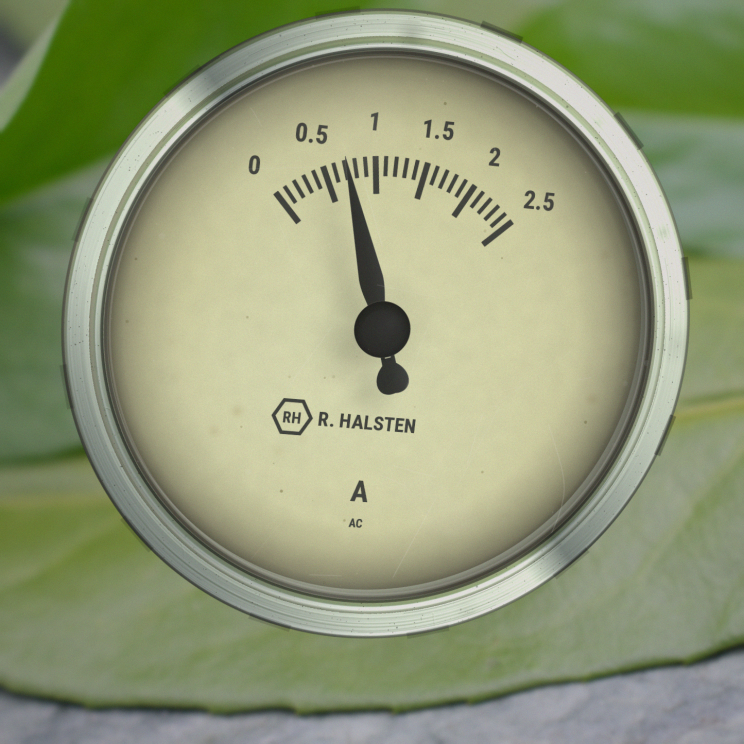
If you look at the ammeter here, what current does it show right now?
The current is 0.7 A
